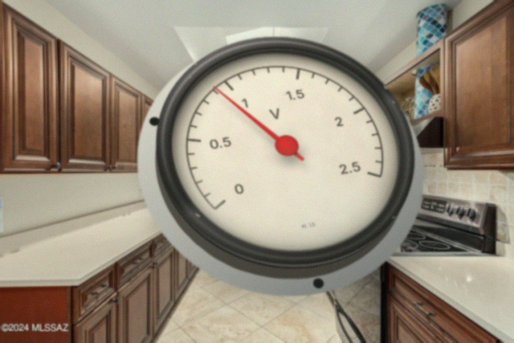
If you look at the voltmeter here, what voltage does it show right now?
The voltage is 0.9 V
